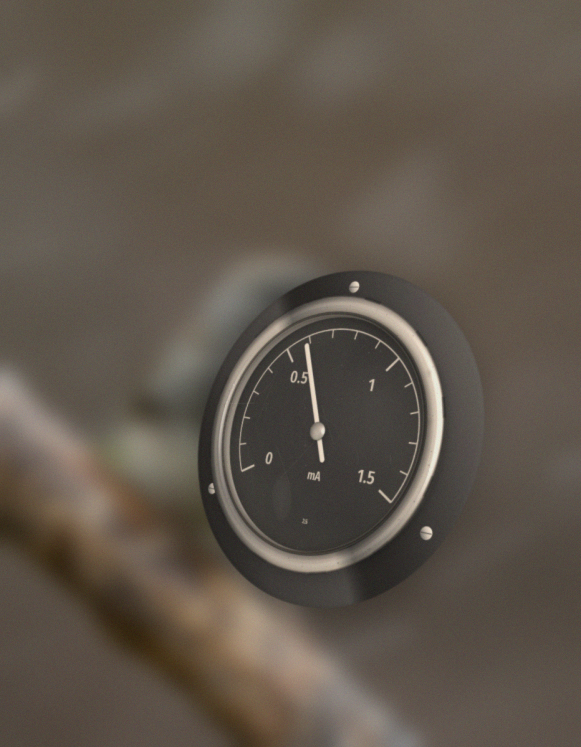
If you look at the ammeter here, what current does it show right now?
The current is 0.6 mA
